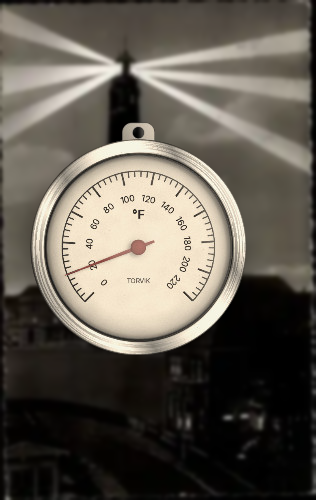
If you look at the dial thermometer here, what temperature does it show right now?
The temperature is 20 °F
